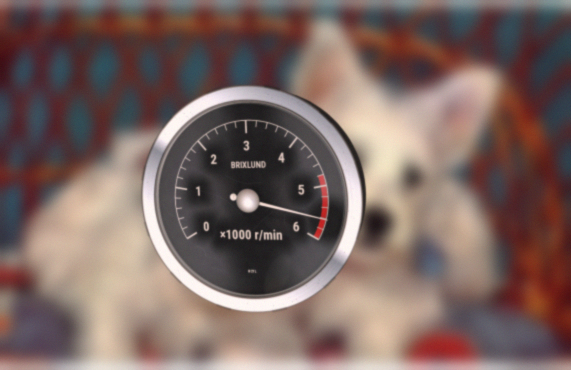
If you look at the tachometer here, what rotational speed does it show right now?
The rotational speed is 5600 rpm
